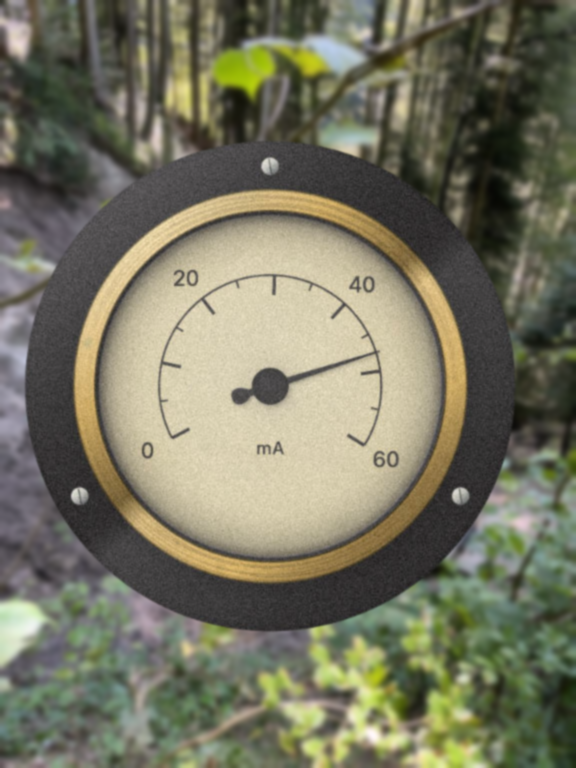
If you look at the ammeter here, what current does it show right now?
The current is 47.5 mA
